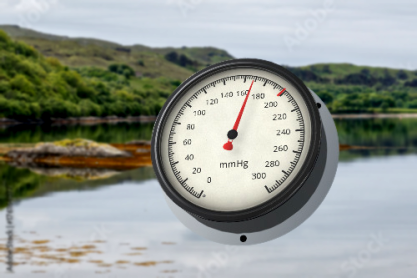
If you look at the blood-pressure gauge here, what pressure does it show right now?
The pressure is 170 mmHg
